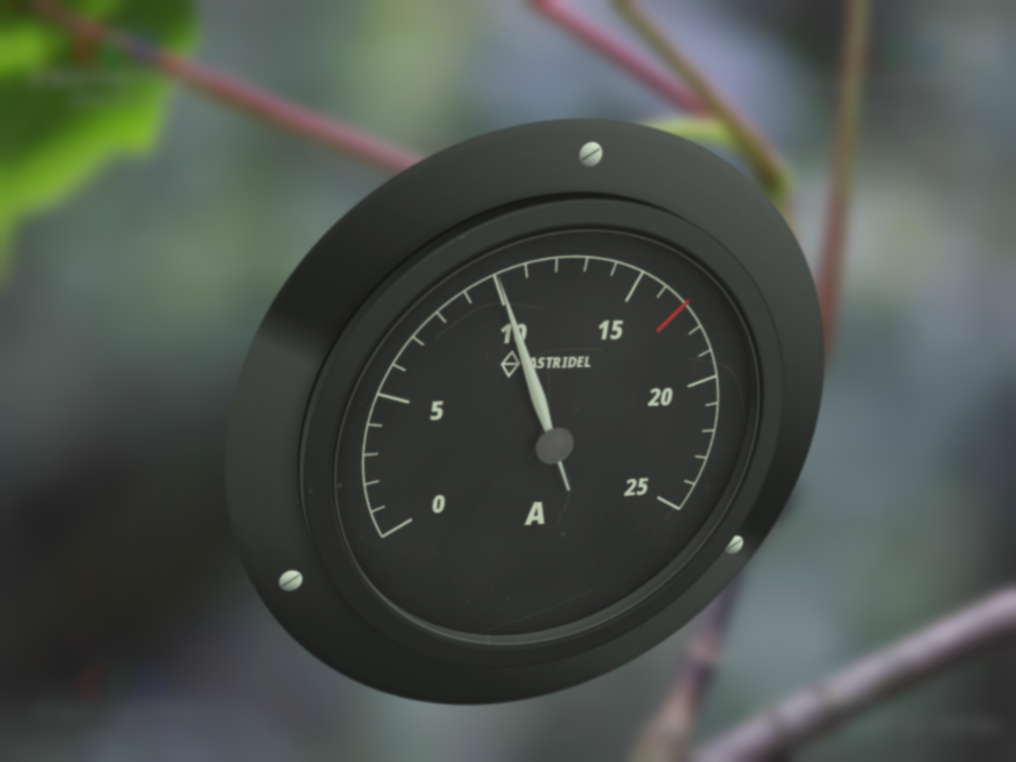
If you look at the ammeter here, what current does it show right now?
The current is 10 A
